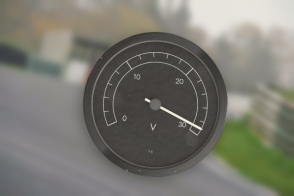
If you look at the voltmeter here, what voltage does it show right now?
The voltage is 29 V
